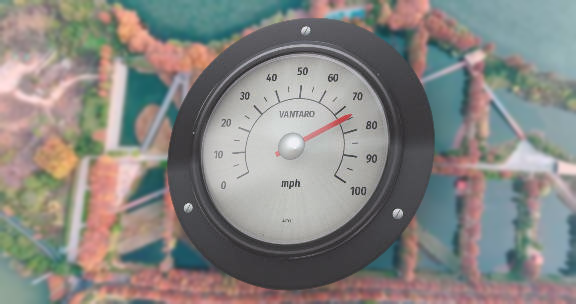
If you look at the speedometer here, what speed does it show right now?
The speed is 75 mph
